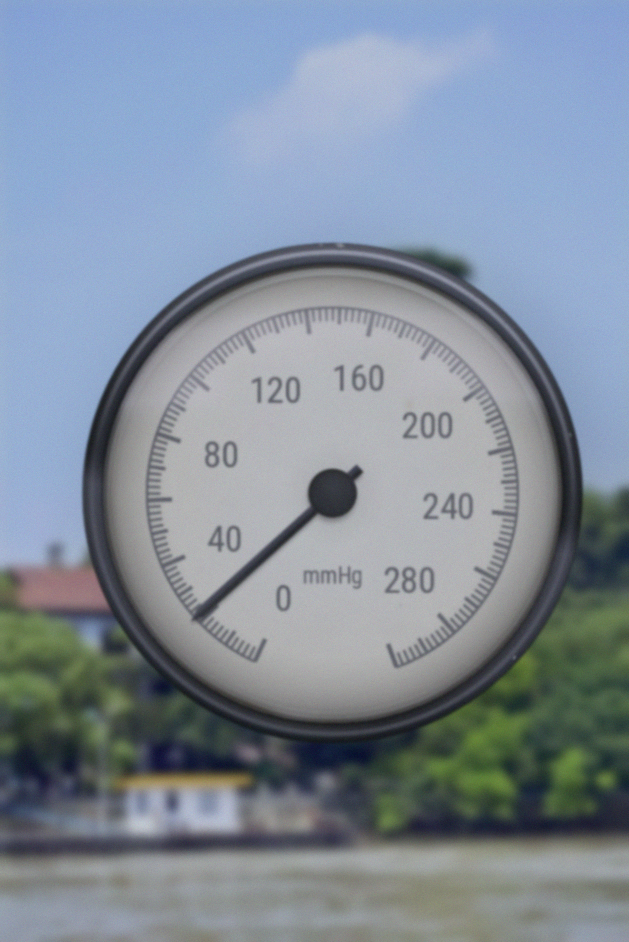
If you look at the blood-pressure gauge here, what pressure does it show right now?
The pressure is 22 mmHg
